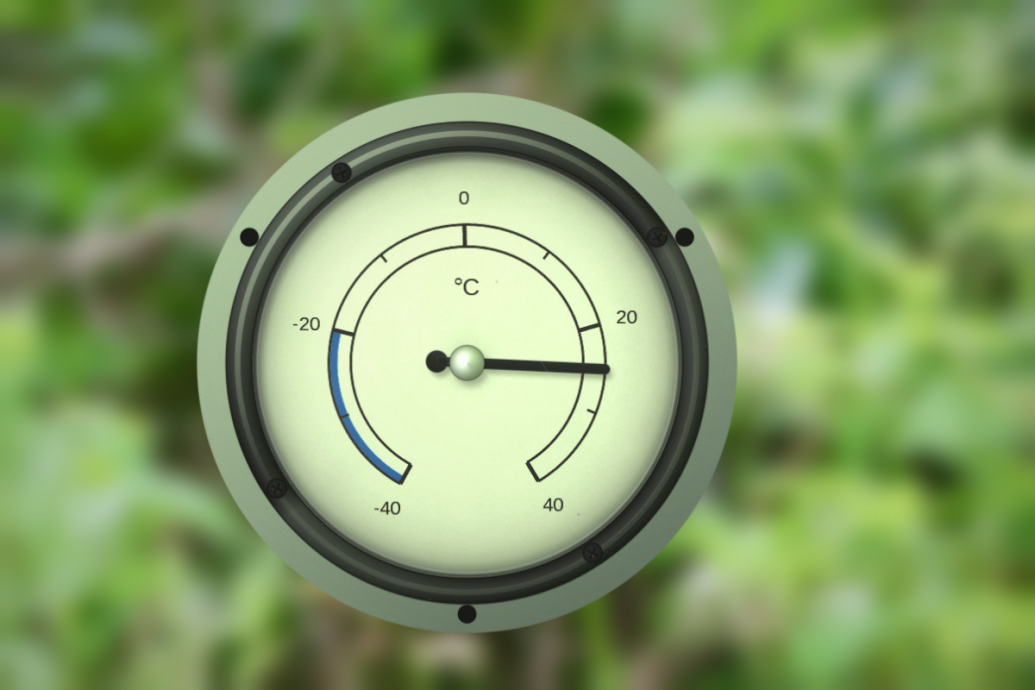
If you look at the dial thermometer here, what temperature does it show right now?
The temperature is 25 °C
